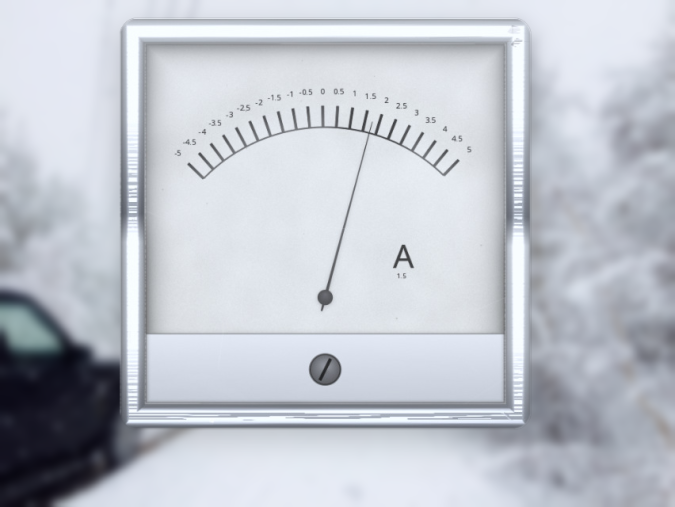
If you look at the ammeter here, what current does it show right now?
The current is 1.75 A
